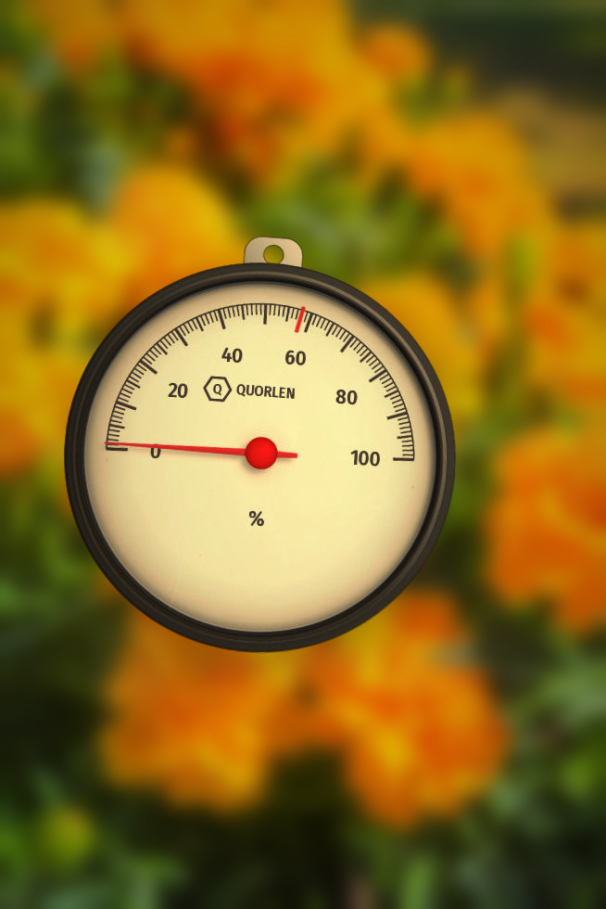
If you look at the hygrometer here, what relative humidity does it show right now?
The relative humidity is 1 %
